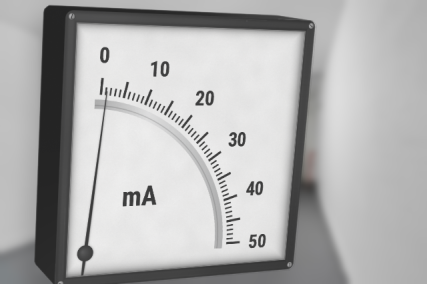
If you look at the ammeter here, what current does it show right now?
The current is 1 mA
